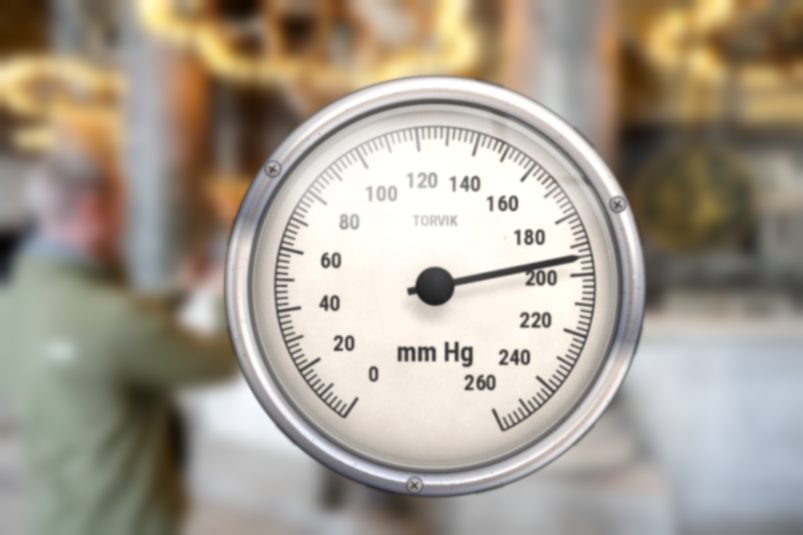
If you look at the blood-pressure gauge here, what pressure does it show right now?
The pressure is 194 mmHg
